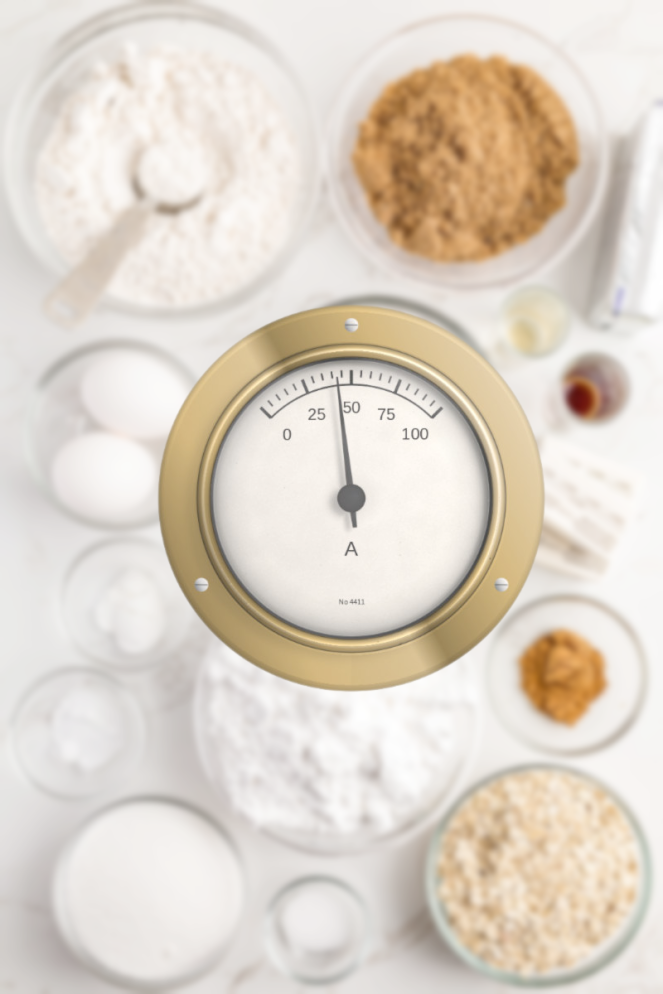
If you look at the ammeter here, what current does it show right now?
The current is 42.5 A
